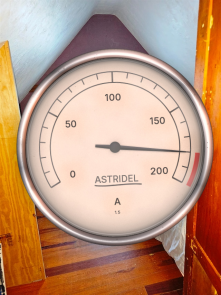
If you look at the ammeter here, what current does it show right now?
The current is 180 A
